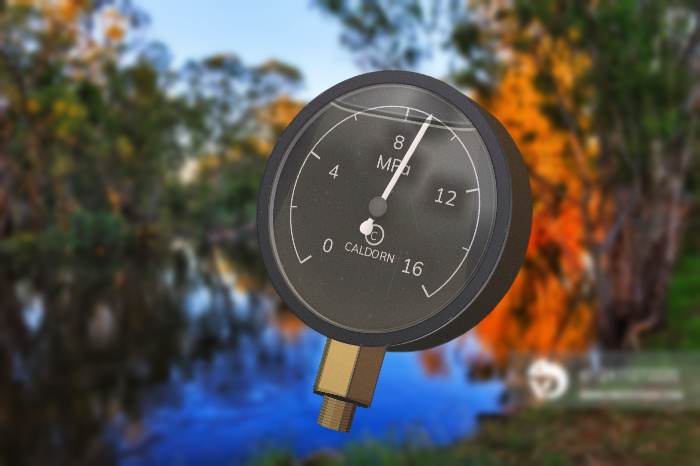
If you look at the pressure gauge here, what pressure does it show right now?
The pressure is 9 MPa
